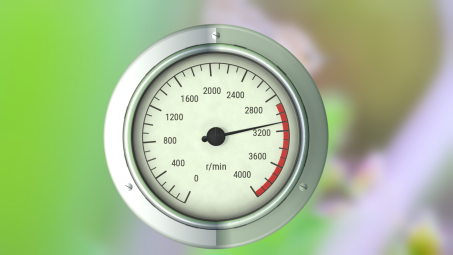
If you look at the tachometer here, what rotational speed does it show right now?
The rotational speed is 3100 rpm
